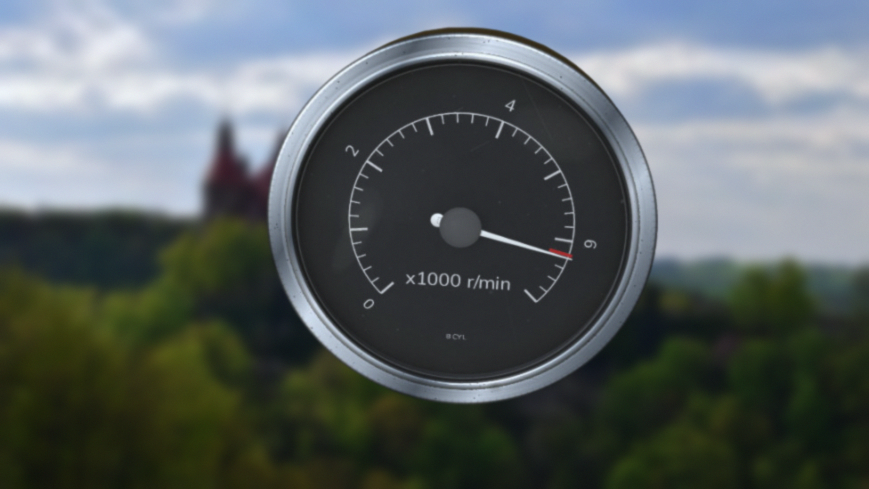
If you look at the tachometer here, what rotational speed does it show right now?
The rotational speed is 6200 rpm
